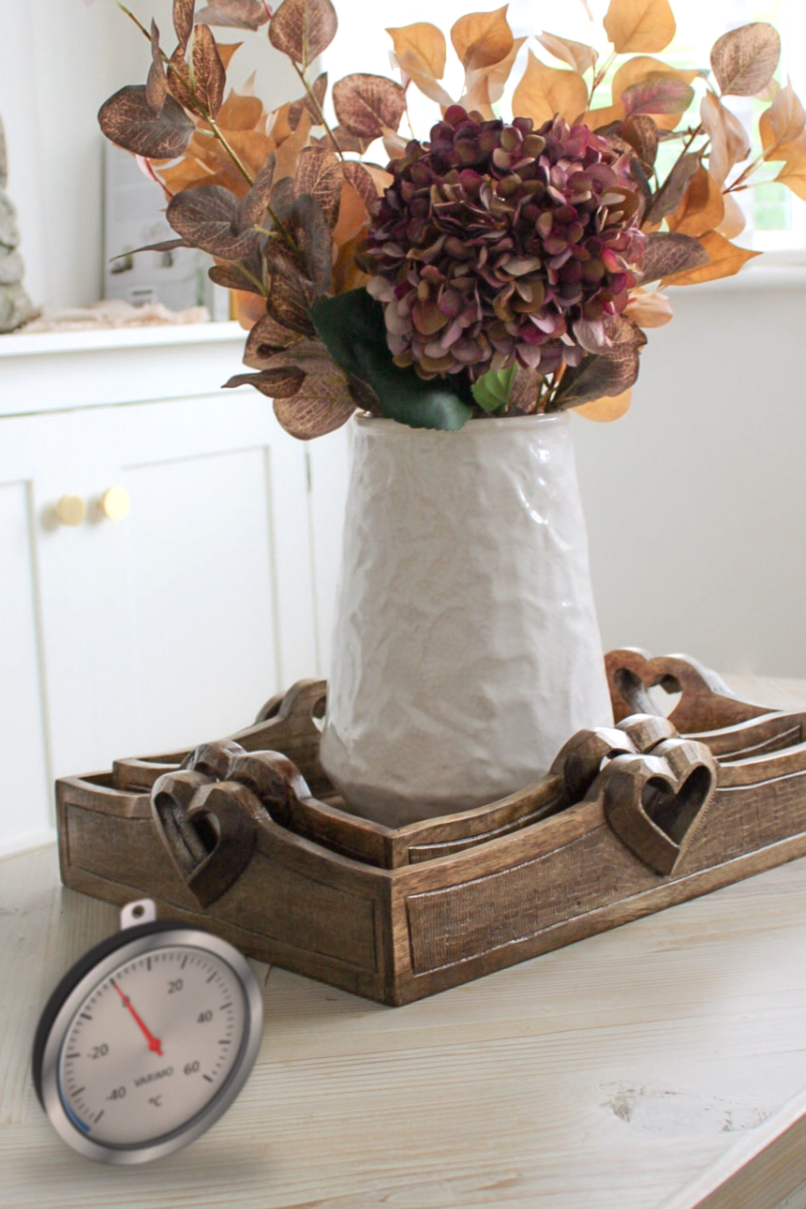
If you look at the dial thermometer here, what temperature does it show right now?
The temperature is 0 °C
